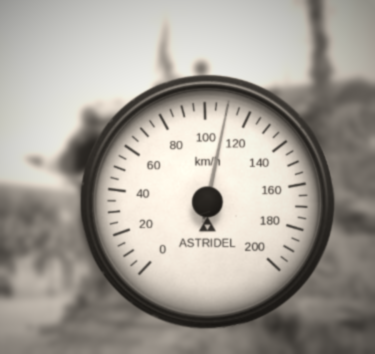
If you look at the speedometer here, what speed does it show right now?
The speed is 110 km/h
